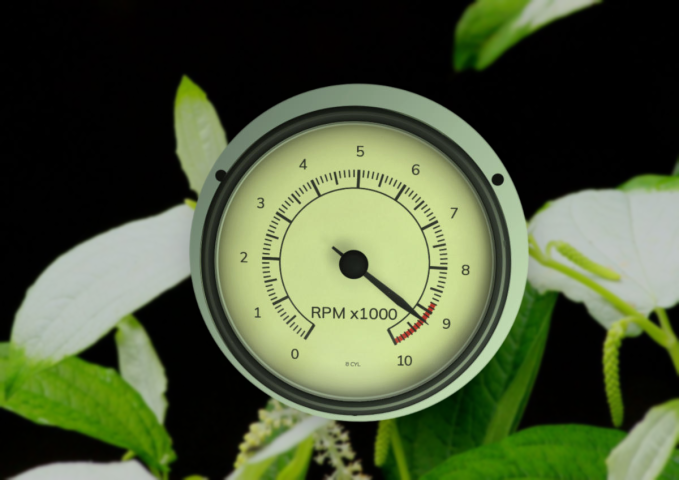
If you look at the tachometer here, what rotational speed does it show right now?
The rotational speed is 9200 rpm
